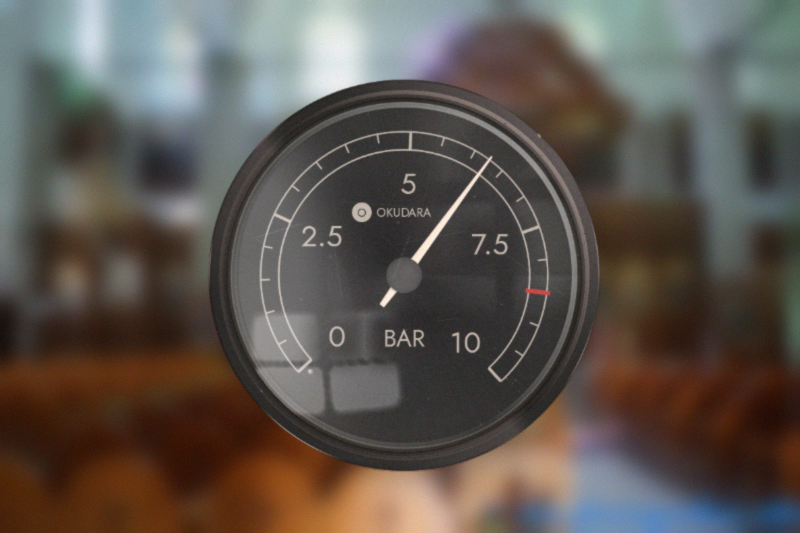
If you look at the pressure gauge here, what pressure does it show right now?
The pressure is 6.25 bar
